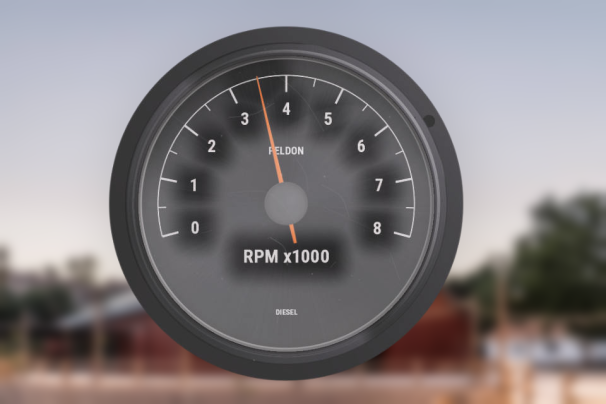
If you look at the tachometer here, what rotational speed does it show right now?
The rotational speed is 3500 rpm
